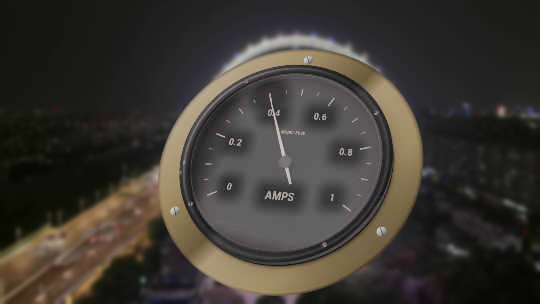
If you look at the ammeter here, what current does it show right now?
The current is 0.4 A
